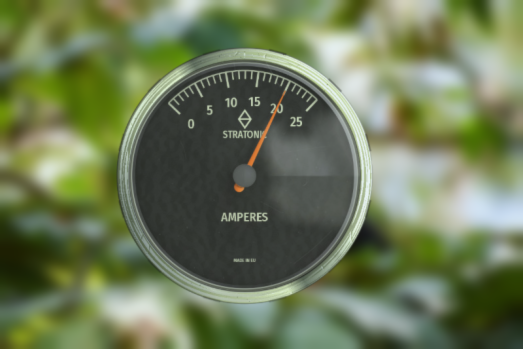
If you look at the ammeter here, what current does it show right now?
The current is 20 A
